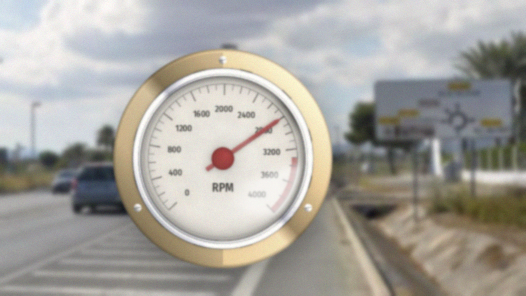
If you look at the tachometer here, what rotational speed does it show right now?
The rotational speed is 2800 rpm
